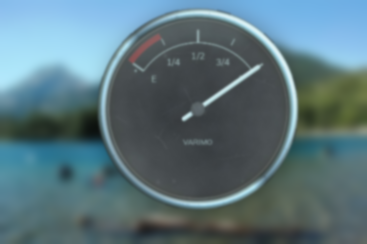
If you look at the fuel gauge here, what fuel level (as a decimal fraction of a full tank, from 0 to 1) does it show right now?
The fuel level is 1
